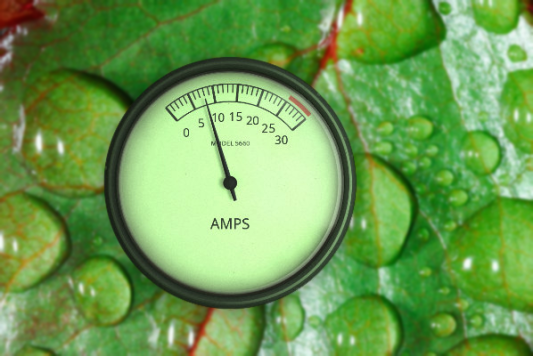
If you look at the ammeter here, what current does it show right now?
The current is 8 A
